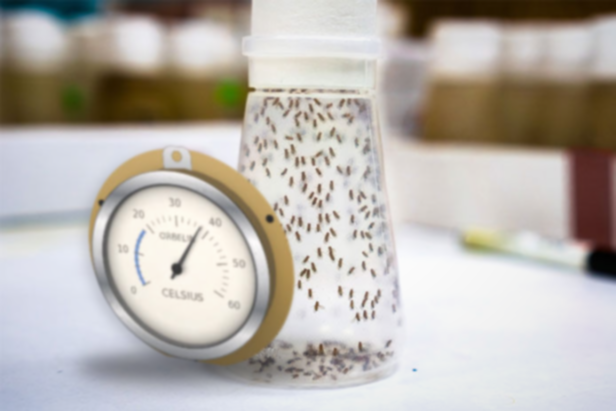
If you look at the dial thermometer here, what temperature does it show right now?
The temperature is 38 °C
